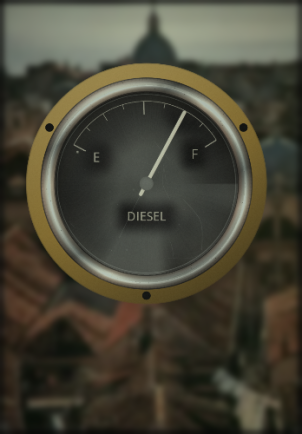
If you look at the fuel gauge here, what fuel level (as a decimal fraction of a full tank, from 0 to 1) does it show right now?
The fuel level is 0.75
